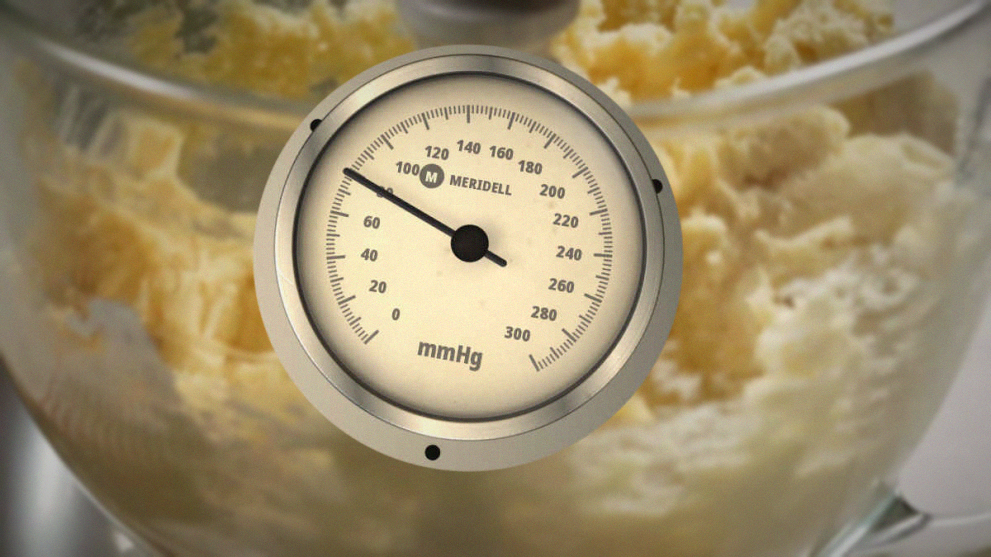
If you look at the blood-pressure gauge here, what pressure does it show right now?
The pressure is 78 mmHg
